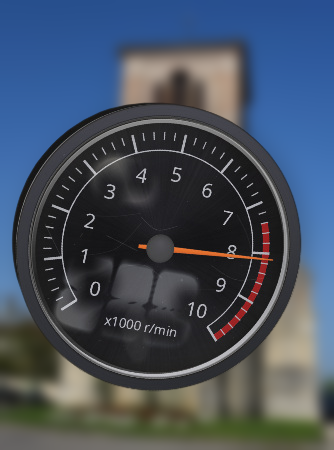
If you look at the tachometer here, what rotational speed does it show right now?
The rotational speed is 8100 rpm
